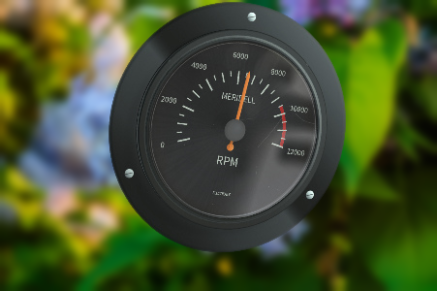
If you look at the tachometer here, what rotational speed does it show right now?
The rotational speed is 6500 rpm
